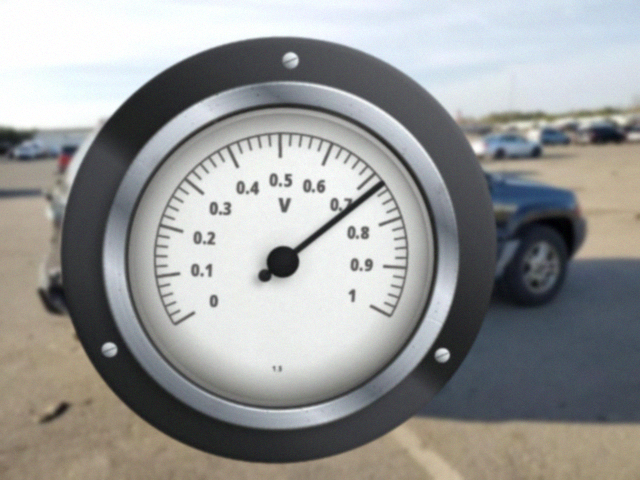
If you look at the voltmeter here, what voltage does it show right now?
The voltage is 0.72 V
